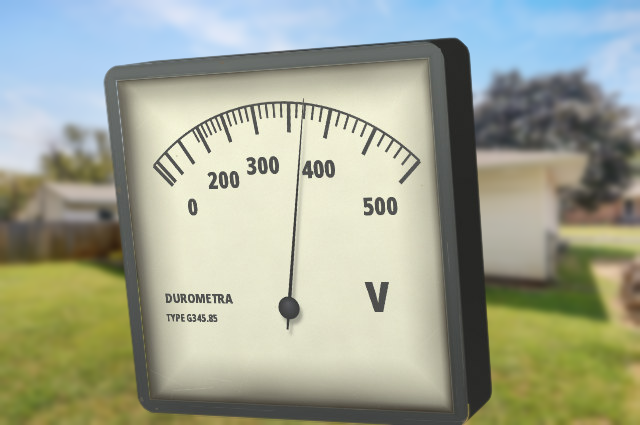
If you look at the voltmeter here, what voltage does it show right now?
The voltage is 370 V
